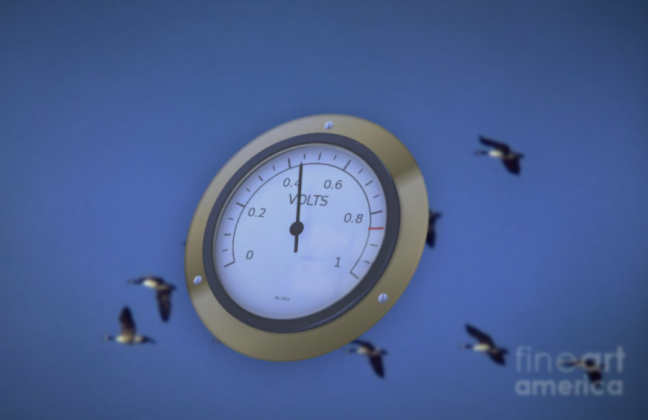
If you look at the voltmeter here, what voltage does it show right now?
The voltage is 0.45 V
